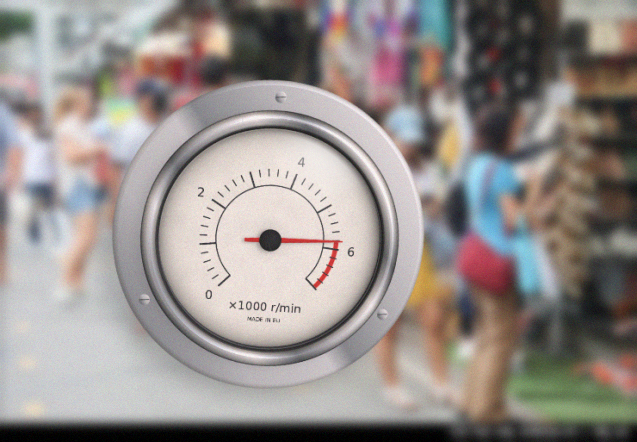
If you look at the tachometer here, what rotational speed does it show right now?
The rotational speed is 5800 rpm
